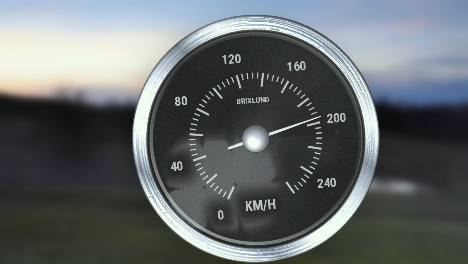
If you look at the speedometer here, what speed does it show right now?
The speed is 196 km/h
